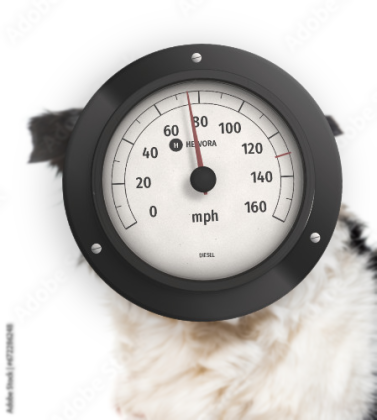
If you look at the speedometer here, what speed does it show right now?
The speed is 75 mph
